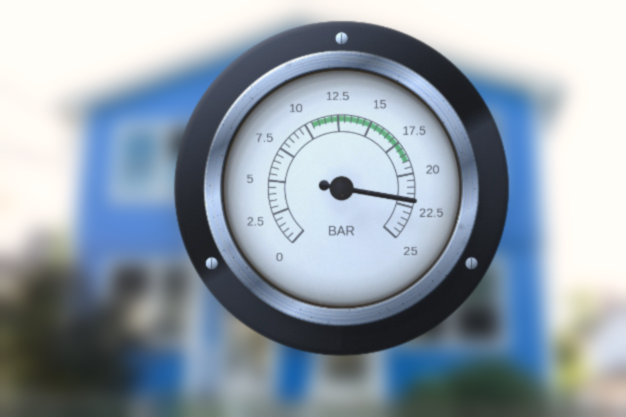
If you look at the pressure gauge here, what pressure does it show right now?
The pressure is 22 bar
